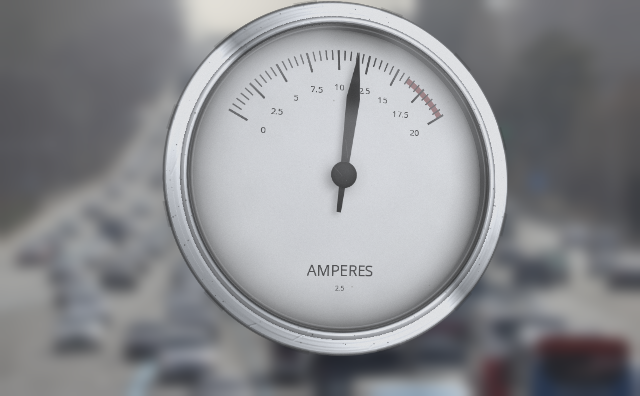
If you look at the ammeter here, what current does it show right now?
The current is 11.5 A
